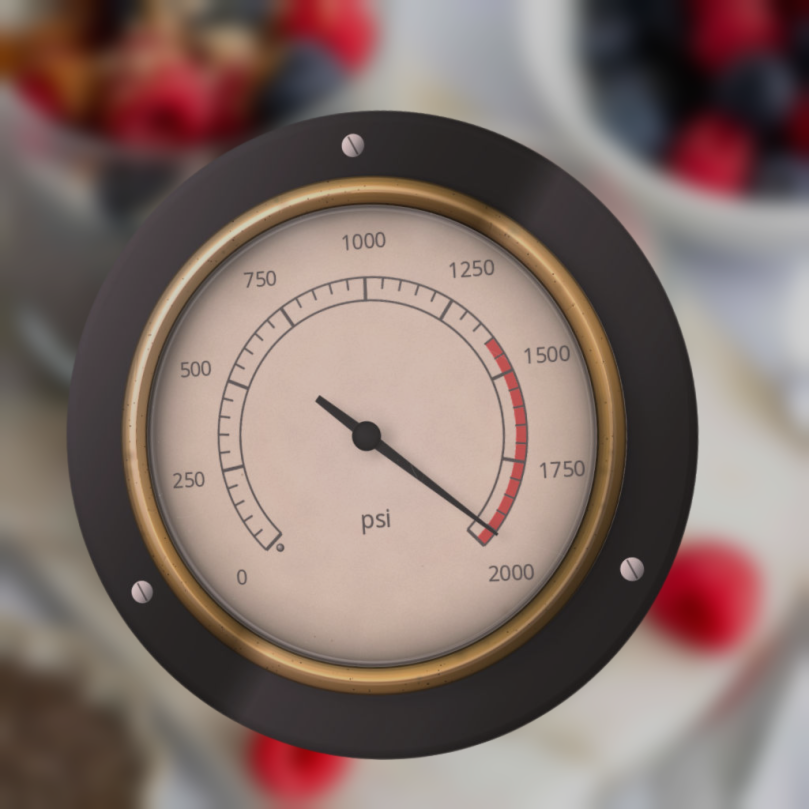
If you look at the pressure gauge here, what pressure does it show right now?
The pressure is 1950 psi
